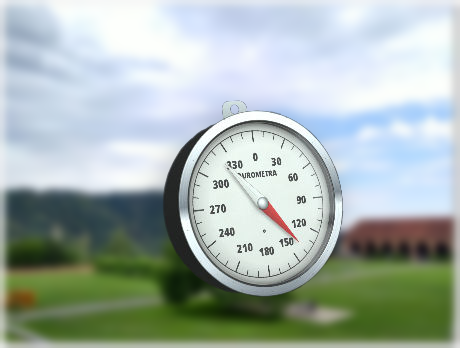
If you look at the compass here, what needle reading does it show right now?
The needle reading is 140 °
